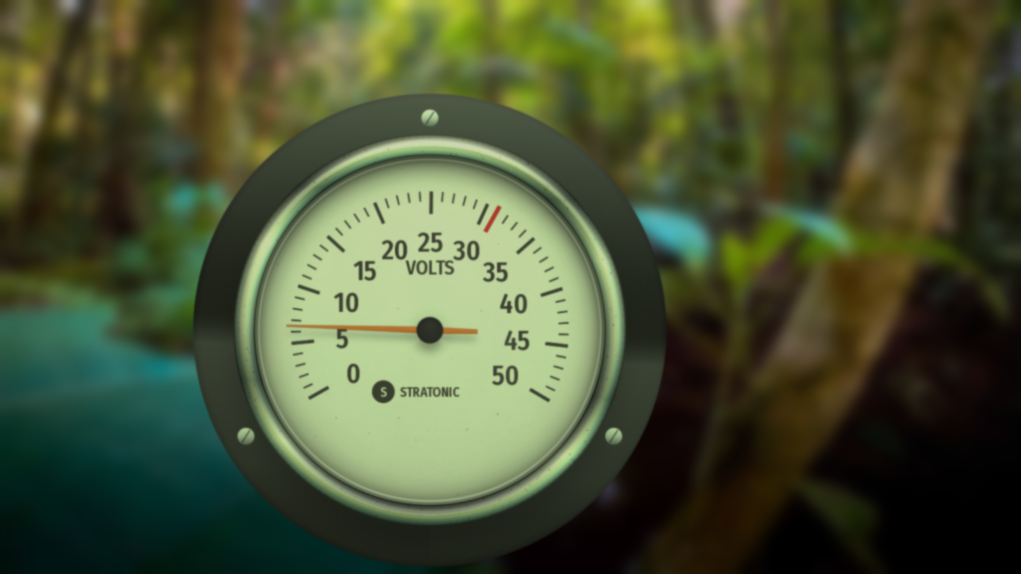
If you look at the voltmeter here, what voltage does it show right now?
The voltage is 6.5 V
